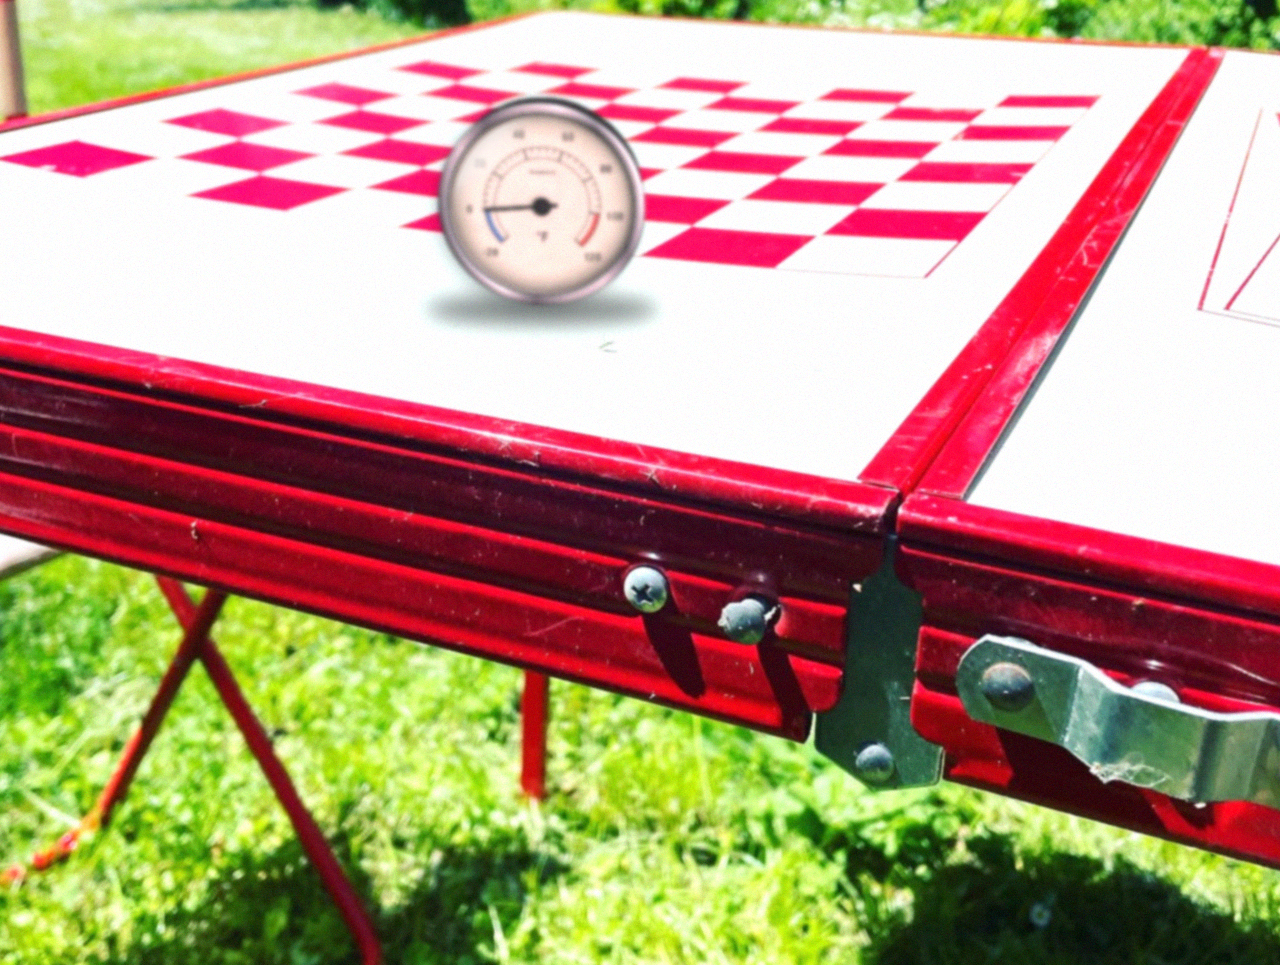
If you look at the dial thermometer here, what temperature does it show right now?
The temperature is 0 °F
